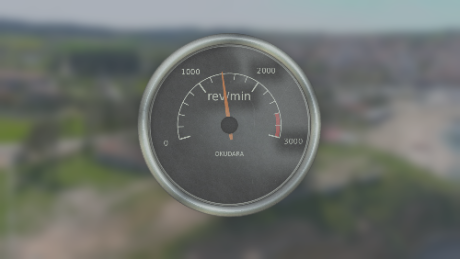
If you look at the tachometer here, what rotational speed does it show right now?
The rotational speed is 1400 rpm
